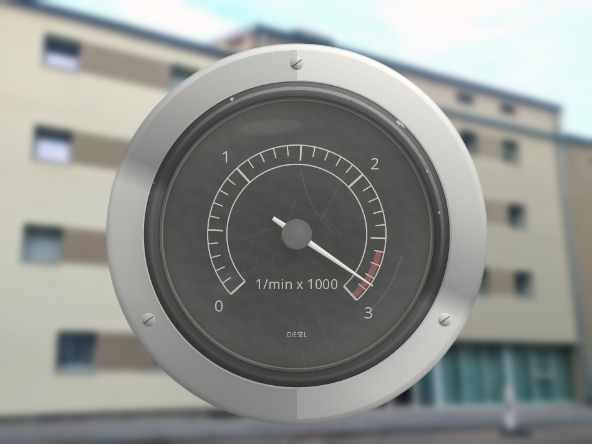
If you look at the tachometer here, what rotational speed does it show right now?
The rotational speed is 2850 rpm
